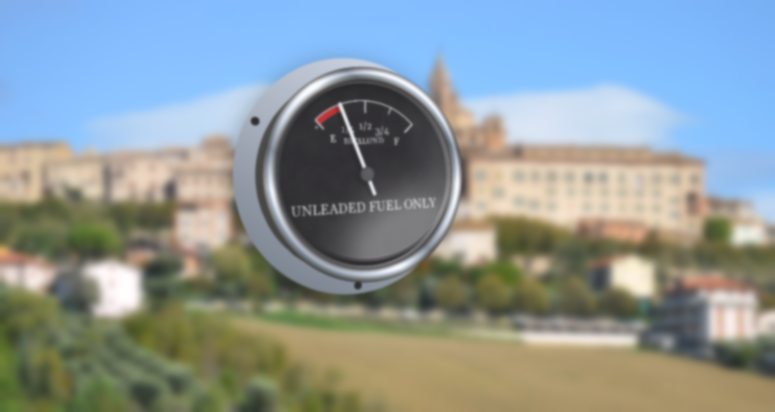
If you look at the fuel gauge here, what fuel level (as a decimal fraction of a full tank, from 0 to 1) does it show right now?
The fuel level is 0.25
